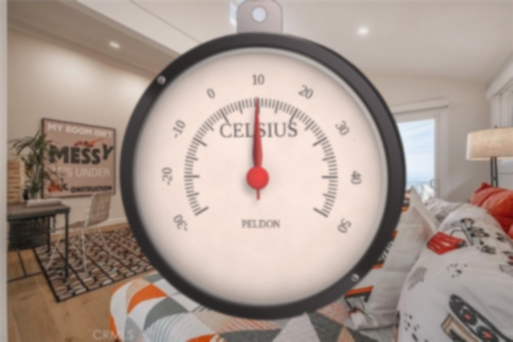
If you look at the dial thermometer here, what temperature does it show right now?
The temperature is 10 °C
